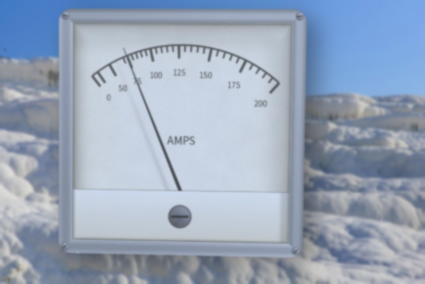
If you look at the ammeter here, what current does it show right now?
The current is 75 A
